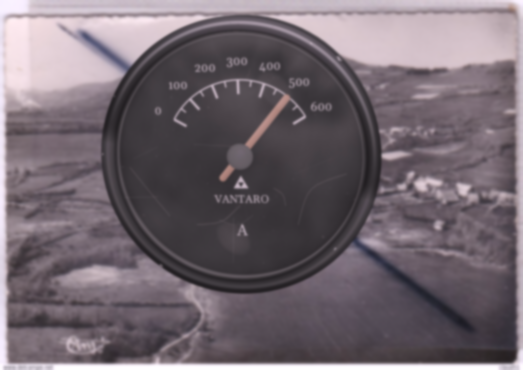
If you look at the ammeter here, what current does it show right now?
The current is 500 A
